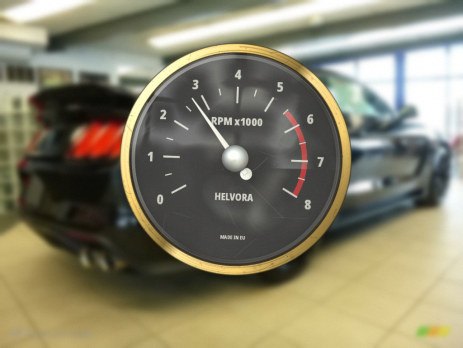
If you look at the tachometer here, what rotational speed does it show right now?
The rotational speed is 2750 rpm
